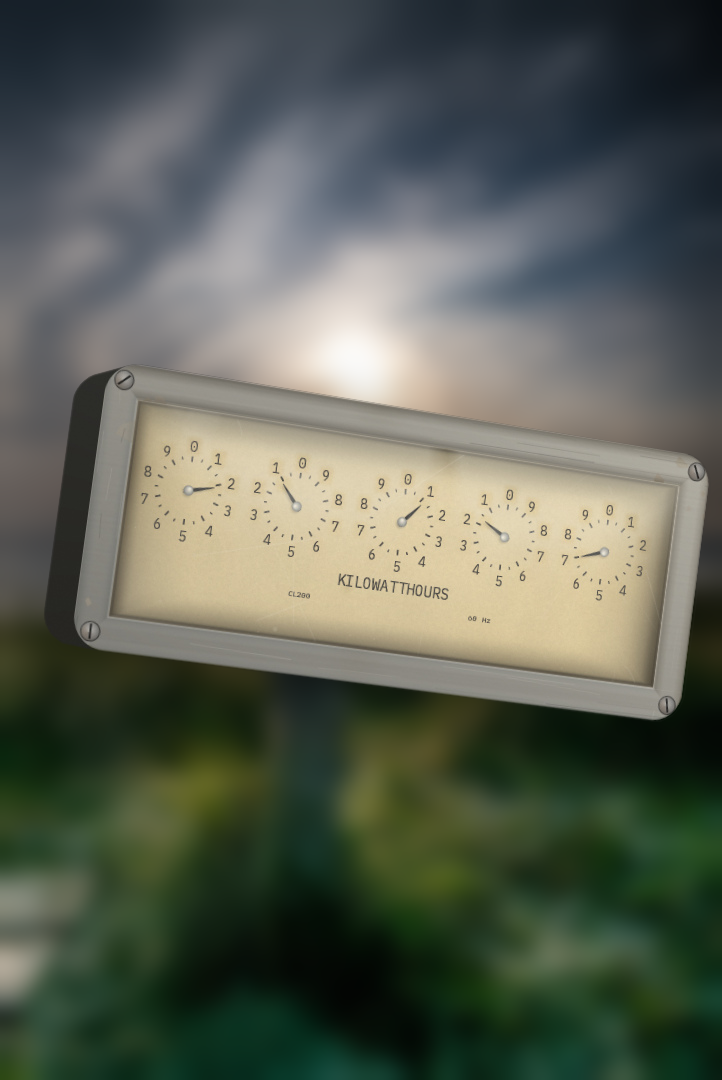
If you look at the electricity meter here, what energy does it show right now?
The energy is 21117 kWh
